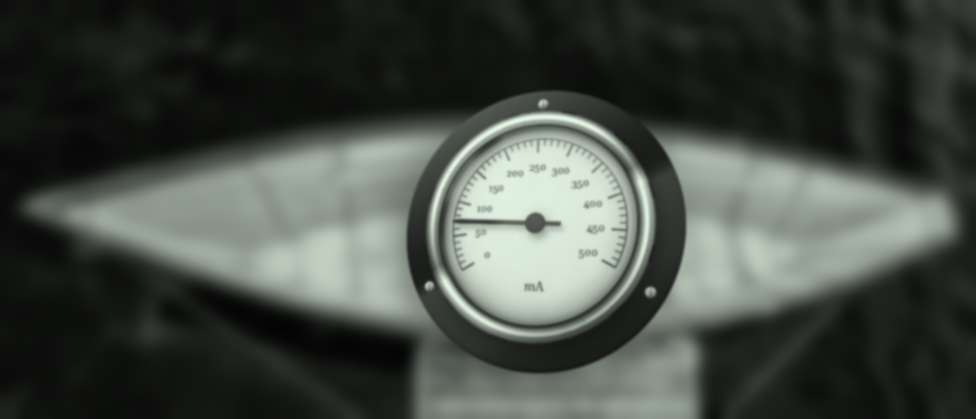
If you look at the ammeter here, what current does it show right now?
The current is 70 mA
